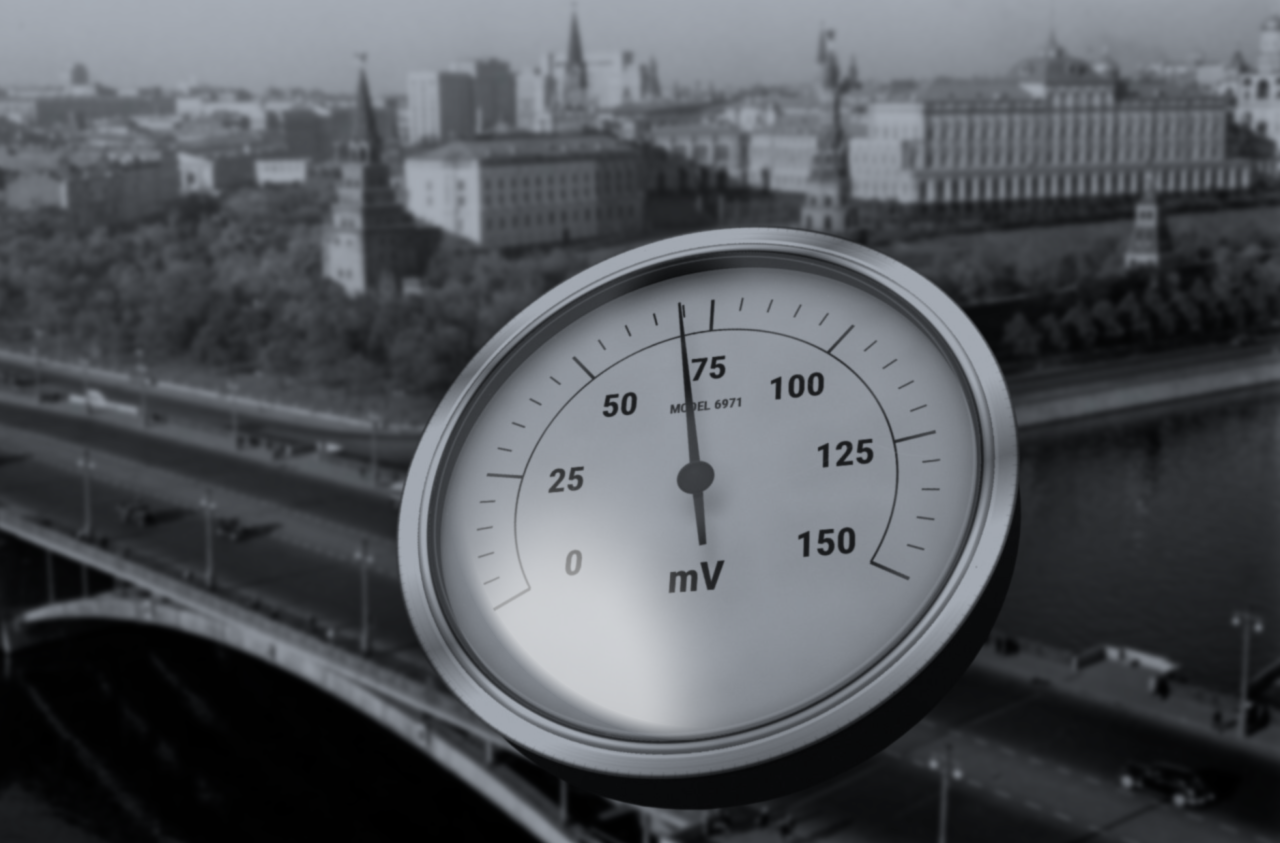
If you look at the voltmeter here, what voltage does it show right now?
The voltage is 70 mV
